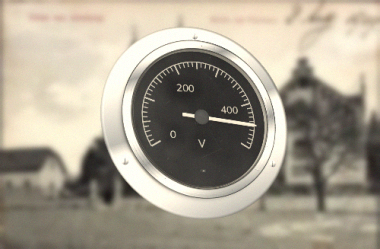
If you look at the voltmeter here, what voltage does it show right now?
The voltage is 450 V
